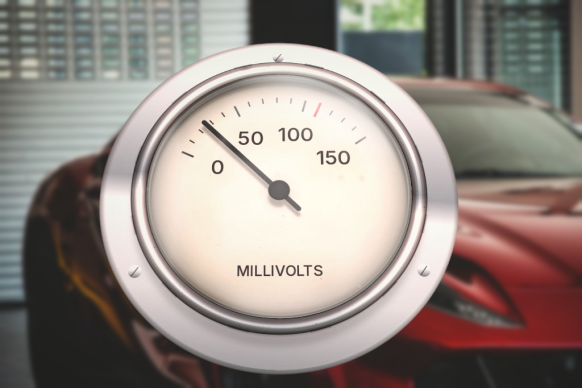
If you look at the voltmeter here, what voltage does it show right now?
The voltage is 25 mV
